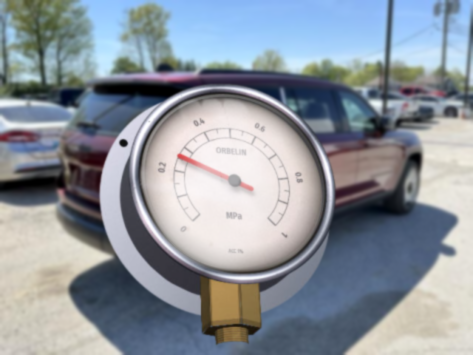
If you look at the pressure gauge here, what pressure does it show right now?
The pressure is 0.25 MPa
